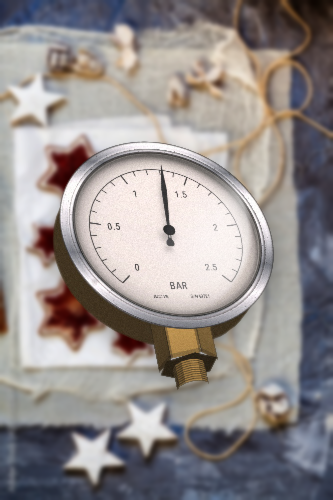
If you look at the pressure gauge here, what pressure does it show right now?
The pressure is 1.3 bar
